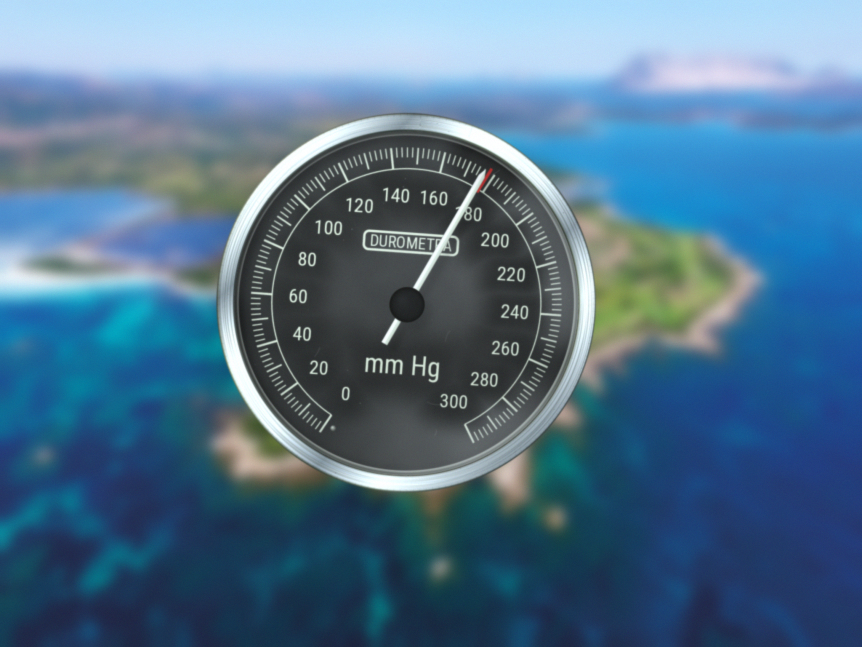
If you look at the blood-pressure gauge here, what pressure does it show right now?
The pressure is 176 mmHg
